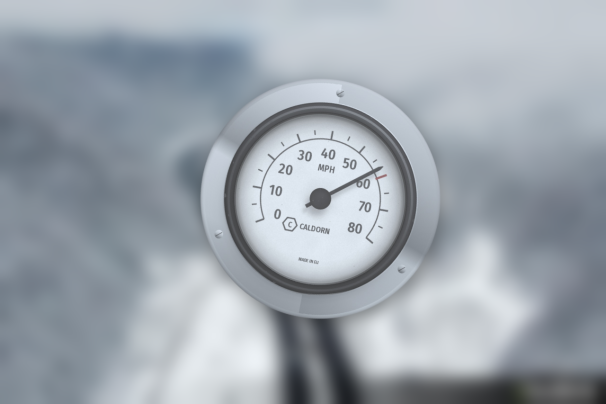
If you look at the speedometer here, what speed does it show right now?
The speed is 57.5 mph
